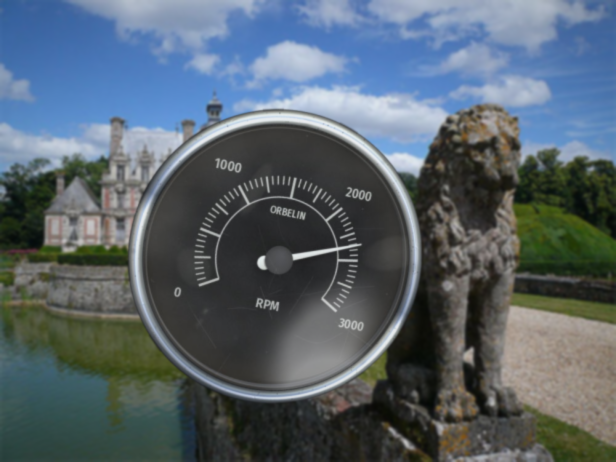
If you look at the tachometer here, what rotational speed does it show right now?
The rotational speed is 2350 rpm
